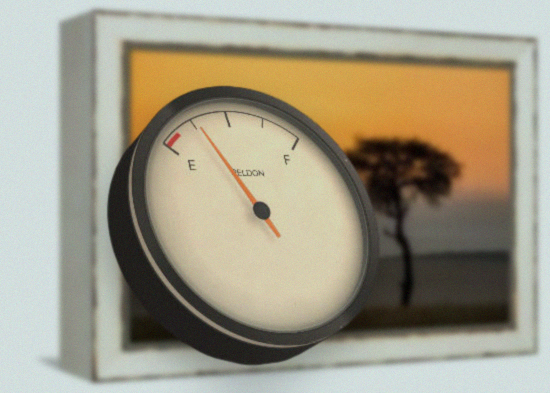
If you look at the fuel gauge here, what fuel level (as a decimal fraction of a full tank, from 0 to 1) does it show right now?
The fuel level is 0.25
